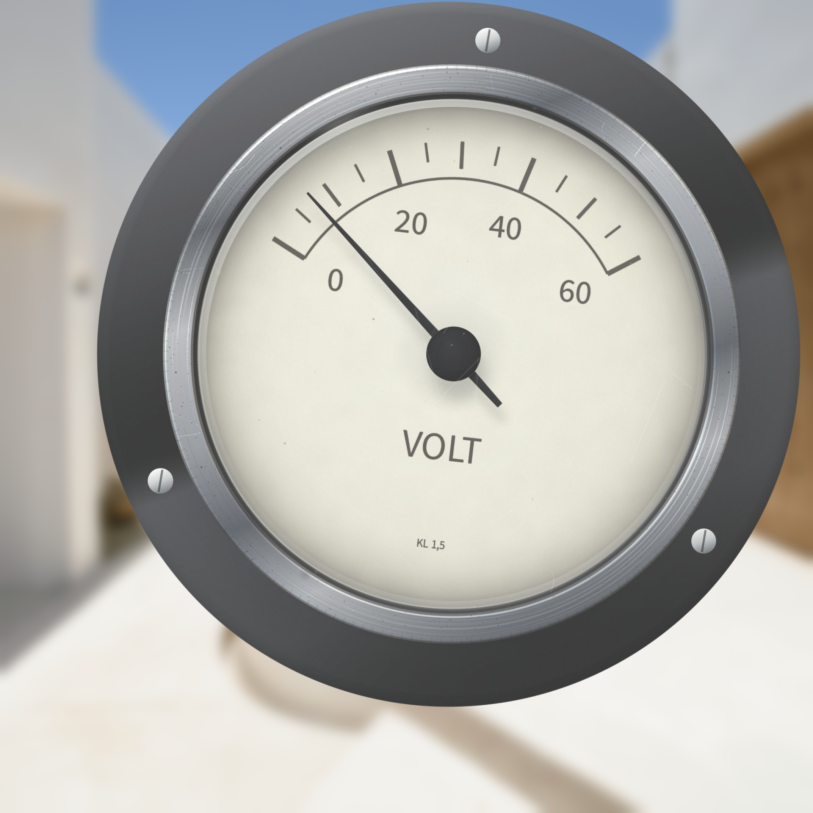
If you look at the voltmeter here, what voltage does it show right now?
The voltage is 7.5 V
